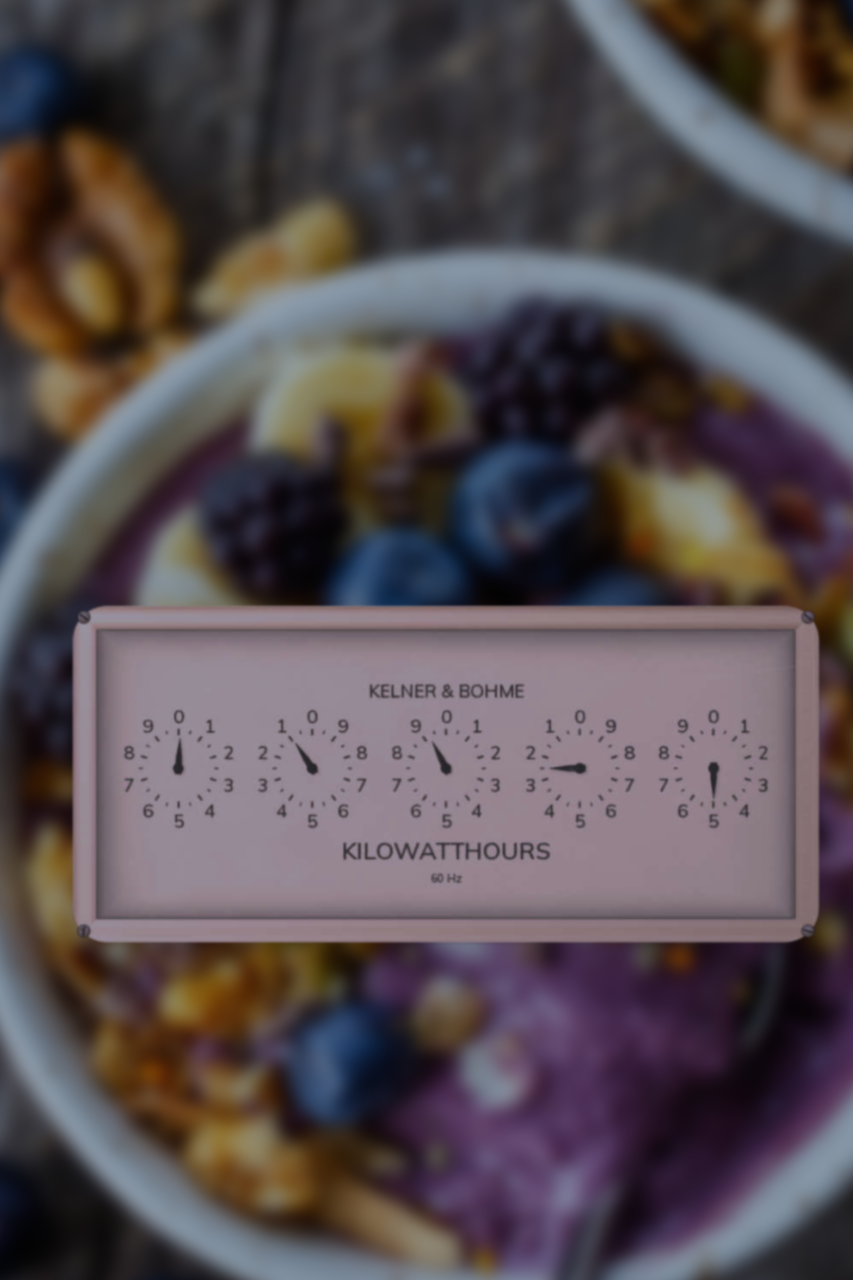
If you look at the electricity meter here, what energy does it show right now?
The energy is 925 kWh
